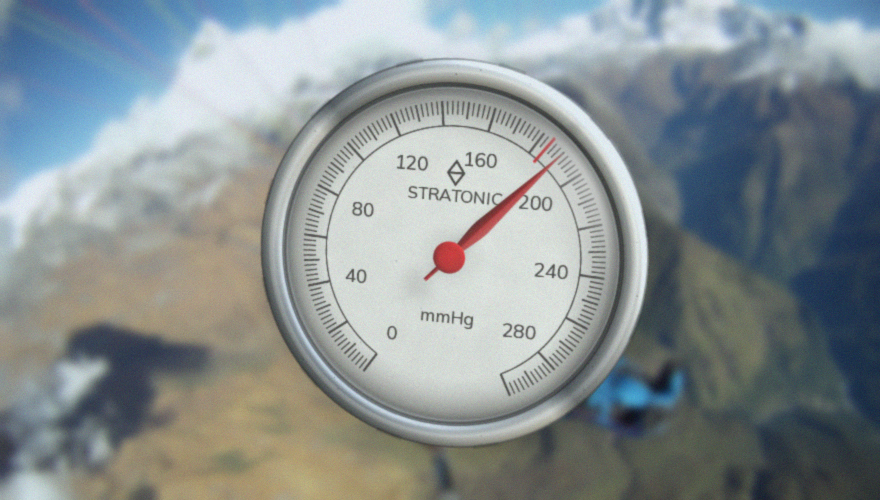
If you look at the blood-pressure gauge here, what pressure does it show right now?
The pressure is 190 mmHg
